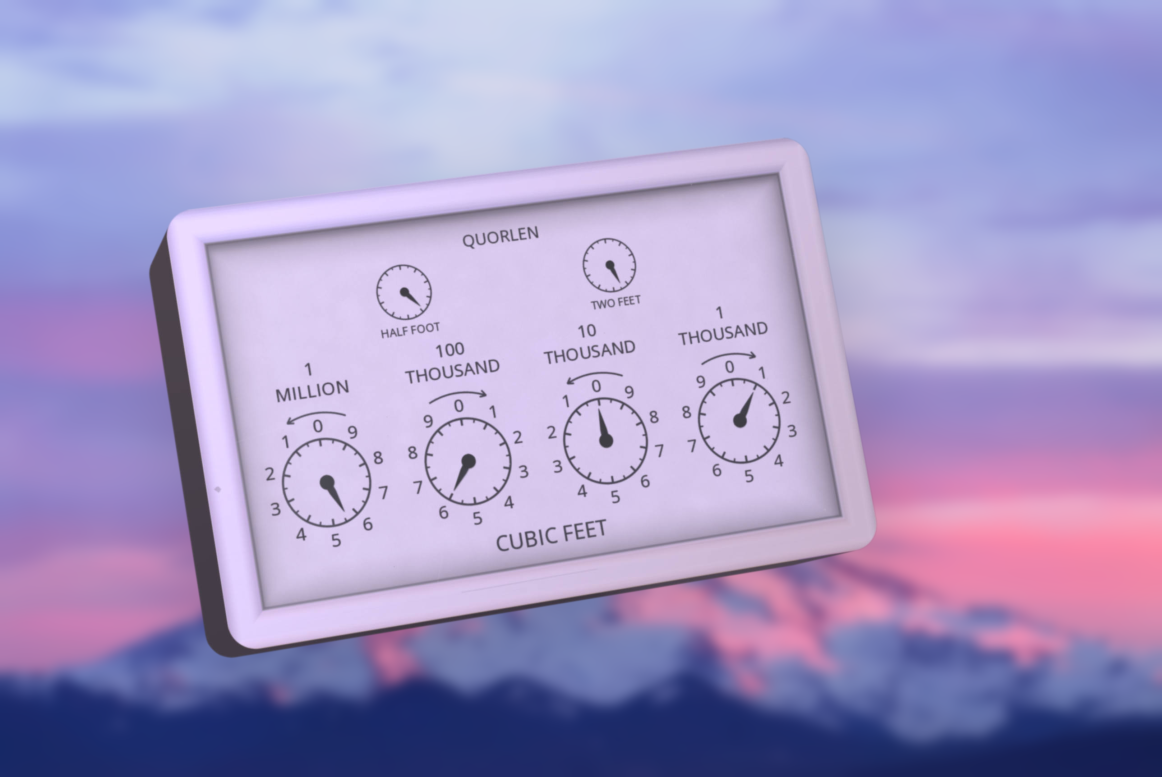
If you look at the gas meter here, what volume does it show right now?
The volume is 560100 ft³
